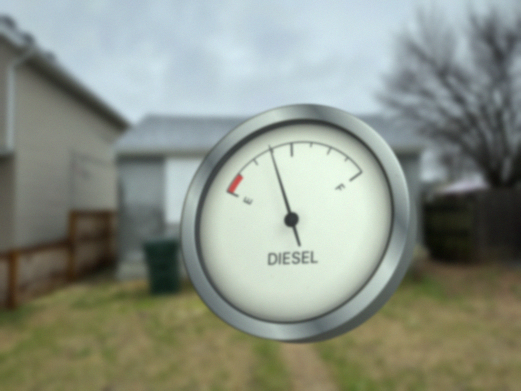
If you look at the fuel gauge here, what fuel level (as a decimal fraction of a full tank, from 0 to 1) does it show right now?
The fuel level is 0.375
